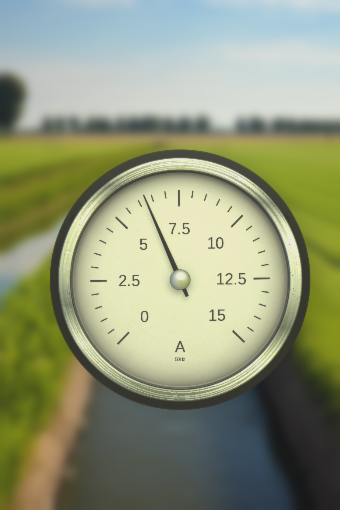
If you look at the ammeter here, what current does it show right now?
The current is 6.25 A
